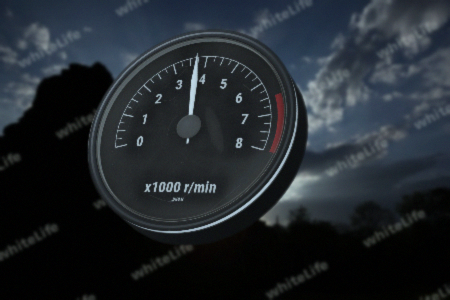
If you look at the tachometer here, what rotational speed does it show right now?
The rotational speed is 3750 rpm
